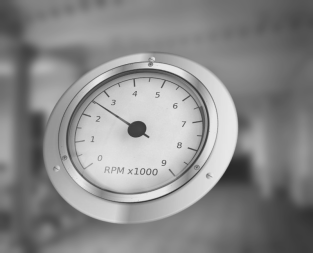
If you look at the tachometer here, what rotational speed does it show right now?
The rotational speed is 2500 rpm
